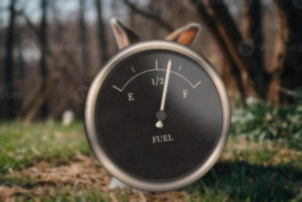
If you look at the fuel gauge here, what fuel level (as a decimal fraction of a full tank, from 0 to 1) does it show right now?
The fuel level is 0.625
